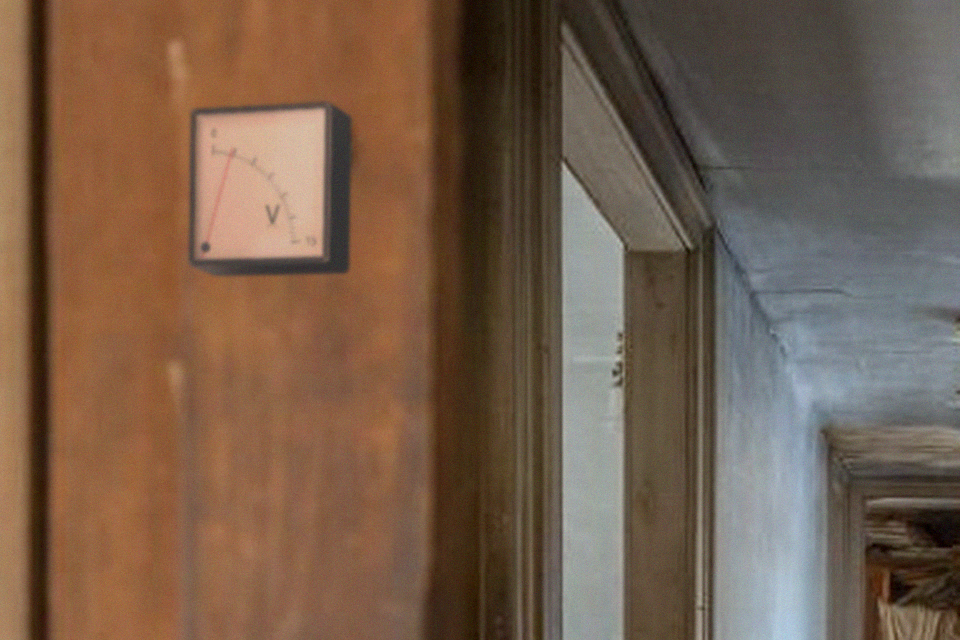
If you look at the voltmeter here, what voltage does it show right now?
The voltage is 2.5 V
